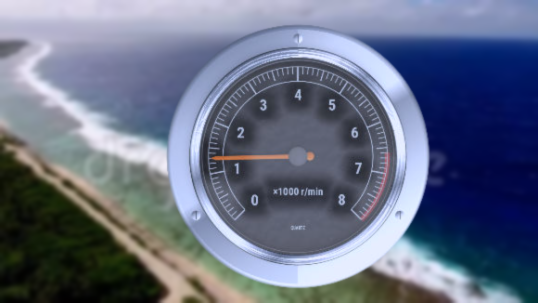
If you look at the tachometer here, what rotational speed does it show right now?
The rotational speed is 1300 rpm
